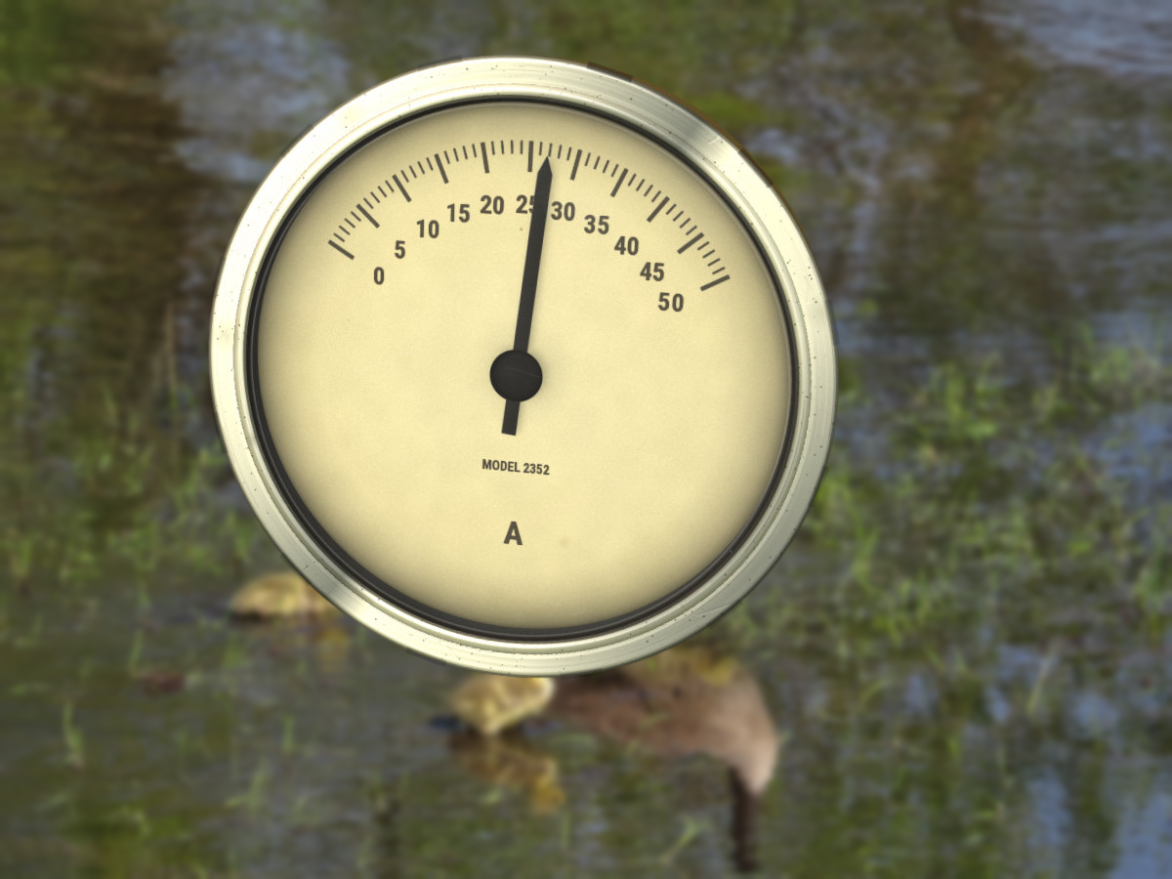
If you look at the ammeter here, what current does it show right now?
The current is 27 A
